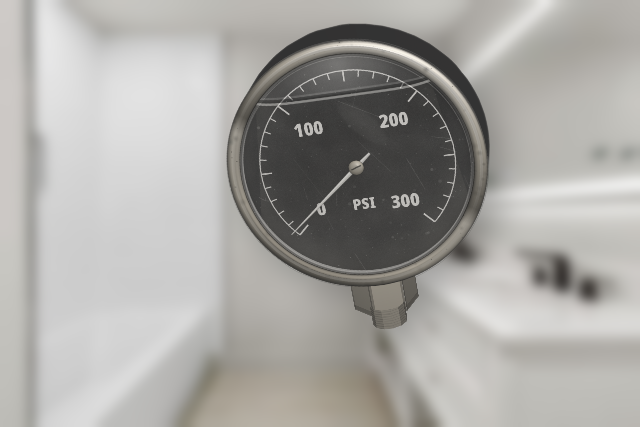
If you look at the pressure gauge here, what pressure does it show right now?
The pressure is 5 psi
